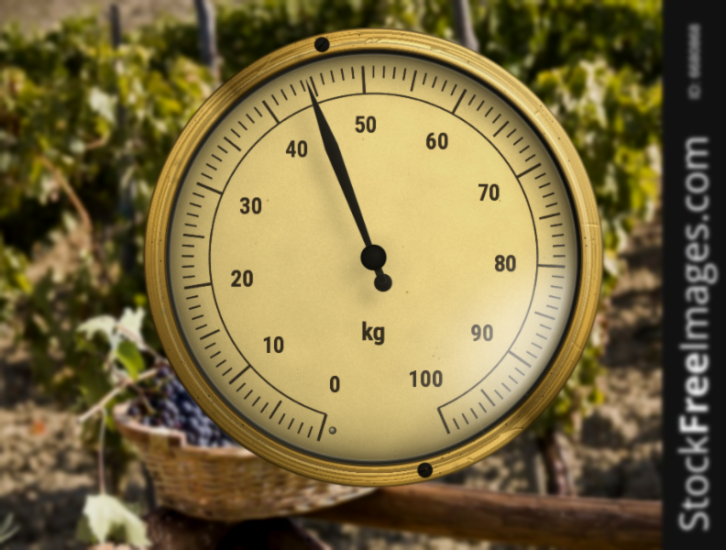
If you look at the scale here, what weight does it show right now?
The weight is 44.5 kg
